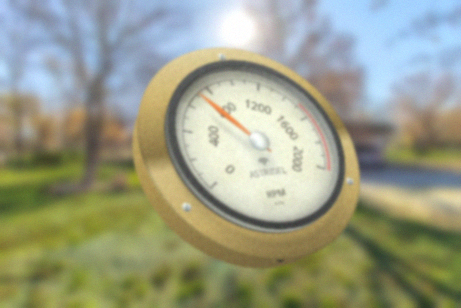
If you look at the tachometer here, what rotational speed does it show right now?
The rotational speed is 700 rpm
